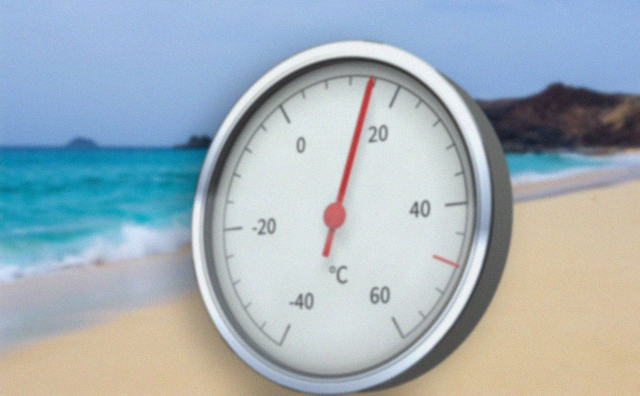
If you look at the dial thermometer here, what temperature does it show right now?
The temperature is 16 °C
